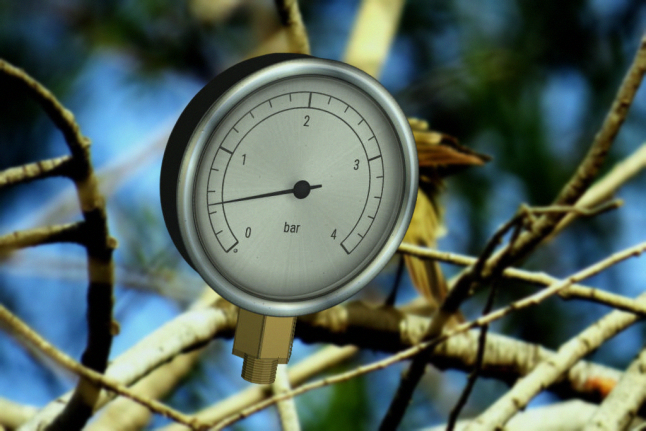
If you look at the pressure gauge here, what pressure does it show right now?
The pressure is 0.5 bar
